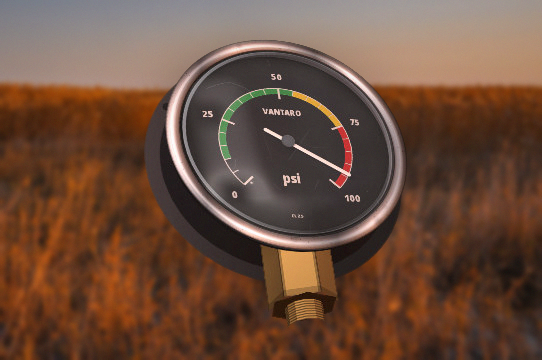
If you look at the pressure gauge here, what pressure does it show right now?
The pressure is 95 psi
